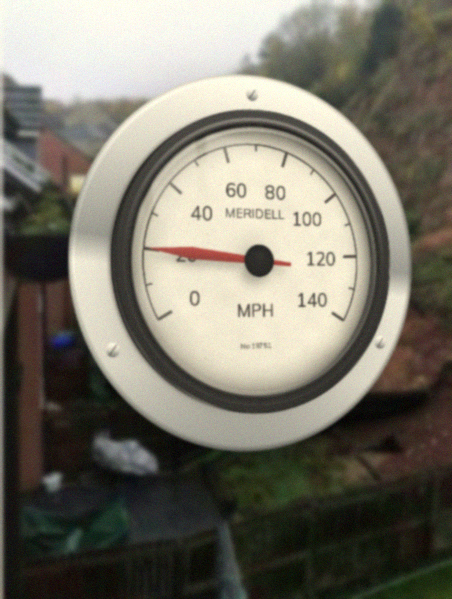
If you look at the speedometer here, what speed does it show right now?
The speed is 20 mph
